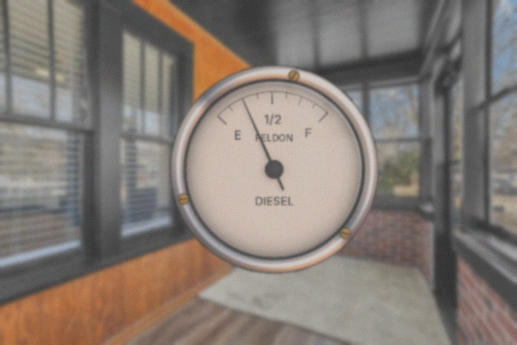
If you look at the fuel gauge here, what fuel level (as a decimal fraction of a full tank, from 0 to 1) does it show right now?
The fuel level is 0.25
